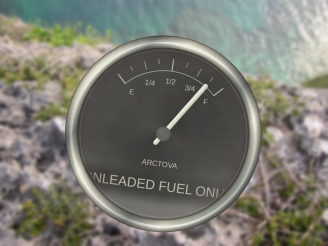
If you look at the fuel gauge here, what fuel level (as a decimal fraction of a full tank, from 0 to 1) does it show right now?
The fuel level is 0.875
